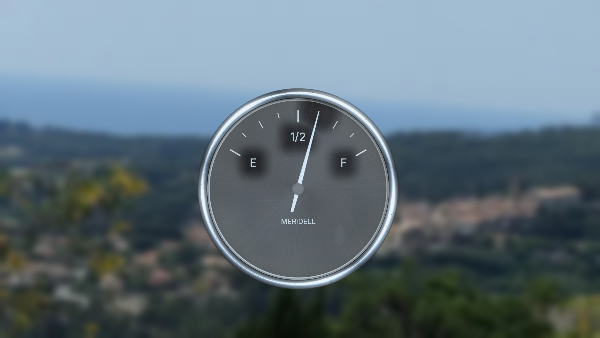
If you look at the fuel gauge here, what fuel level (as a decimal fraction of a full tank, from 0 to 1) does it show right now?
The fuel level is 0.625
